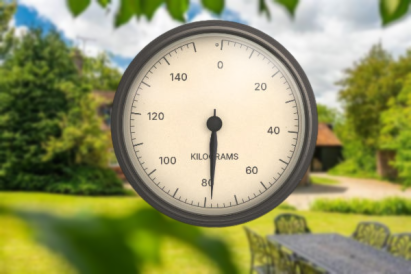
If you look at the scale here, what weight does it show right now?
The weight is 78 kg
